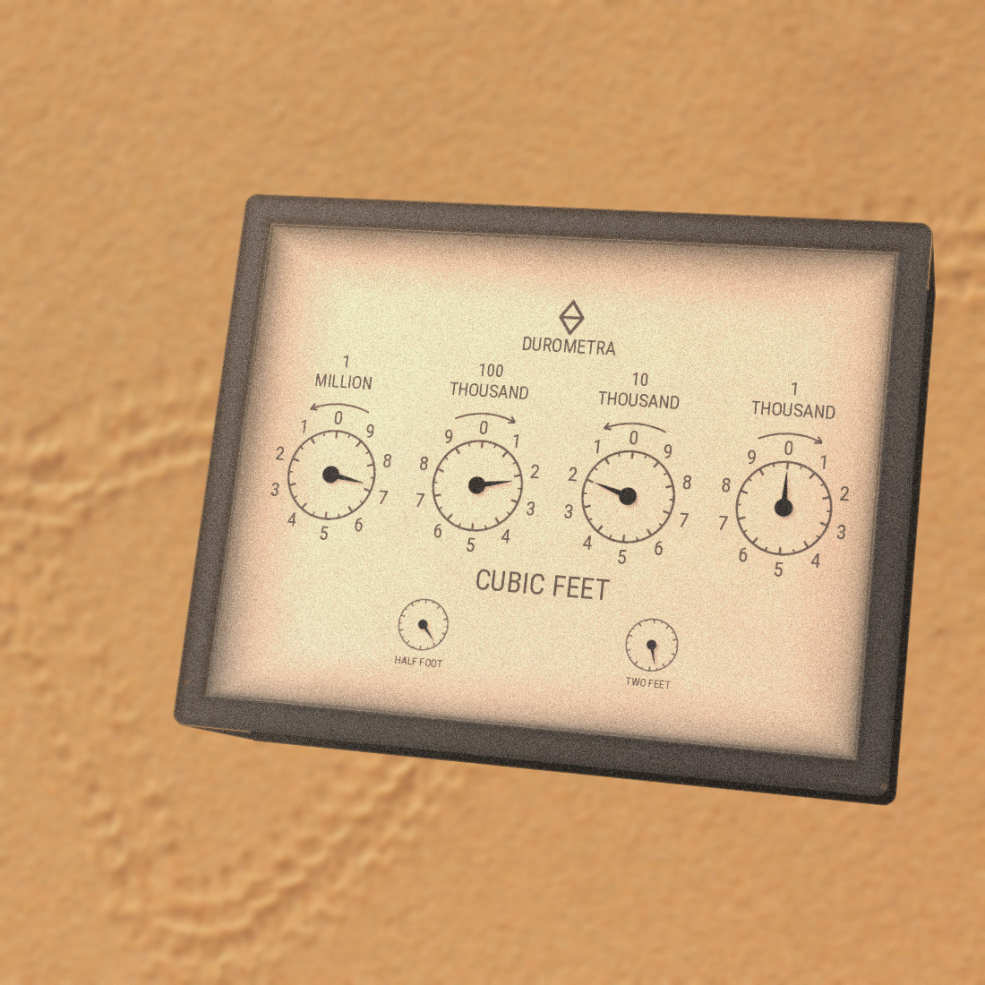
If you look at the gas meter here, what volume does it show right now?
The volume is 722000 ft³
